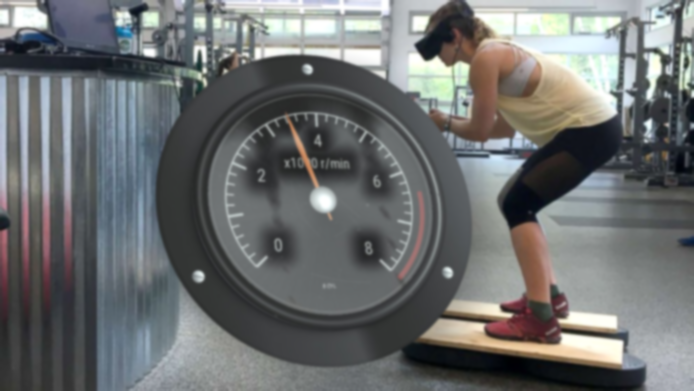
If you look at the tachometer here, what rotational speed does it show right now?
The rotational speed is 3400 rpm
